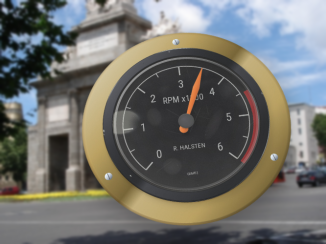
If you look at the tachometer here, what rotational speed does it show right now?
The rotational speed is 3500 rpm
